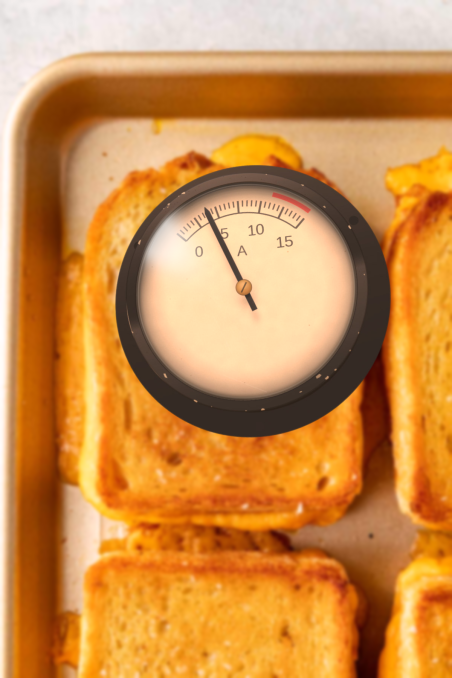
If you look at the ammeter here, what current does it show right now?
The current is 4 A
